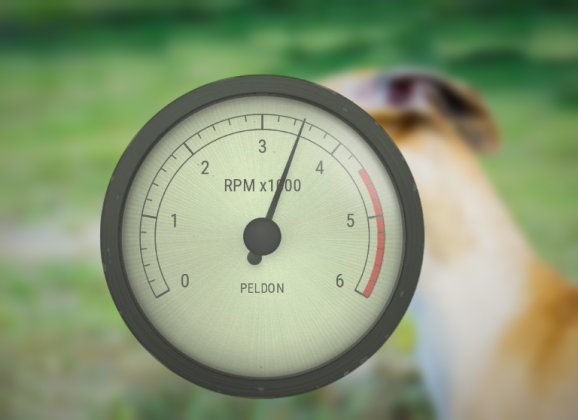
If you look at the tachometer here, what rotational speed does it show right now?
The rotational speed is 3500 rpm
